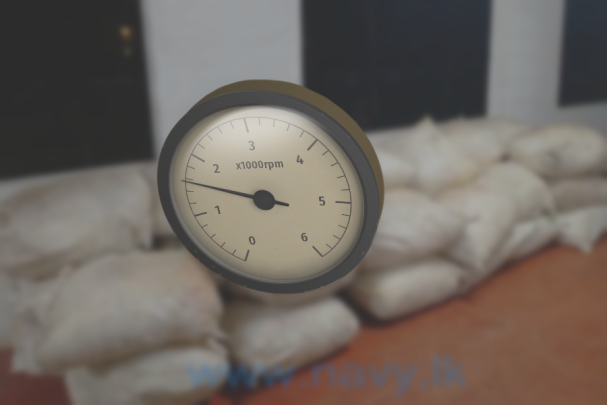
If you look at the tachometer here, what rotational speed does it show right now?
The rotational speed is 1600 rpm
